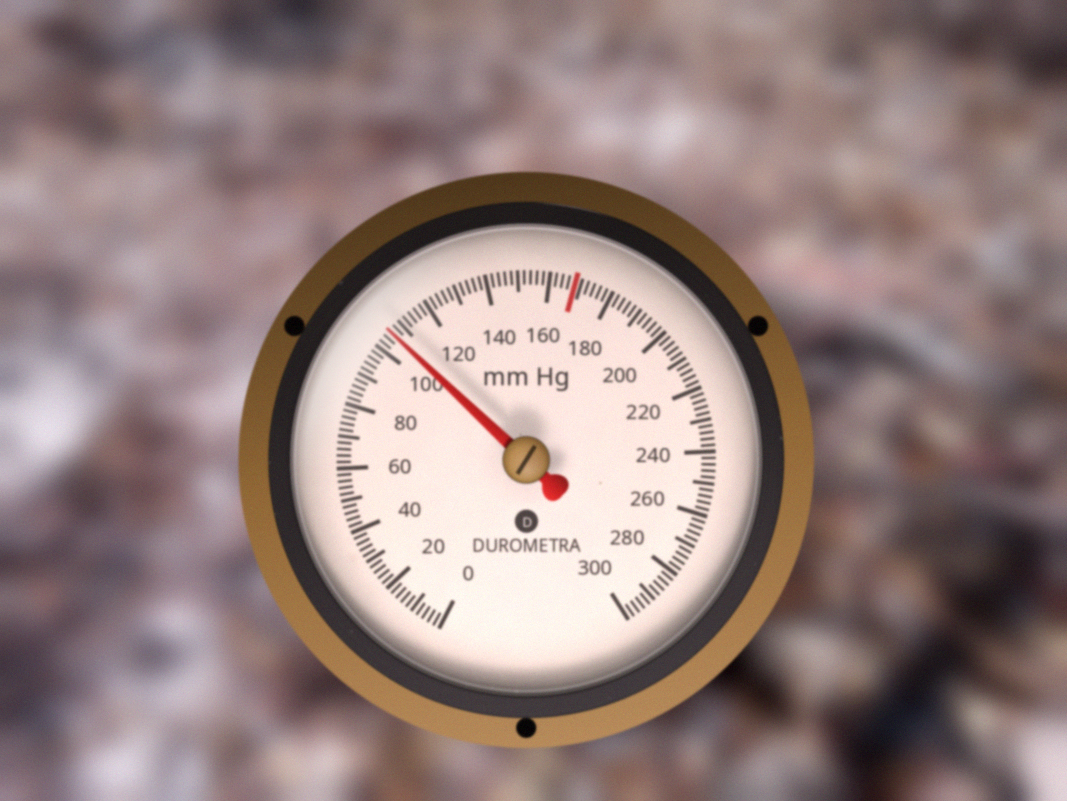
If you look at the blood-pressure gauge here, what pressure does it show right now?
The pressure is 106 mmHg
